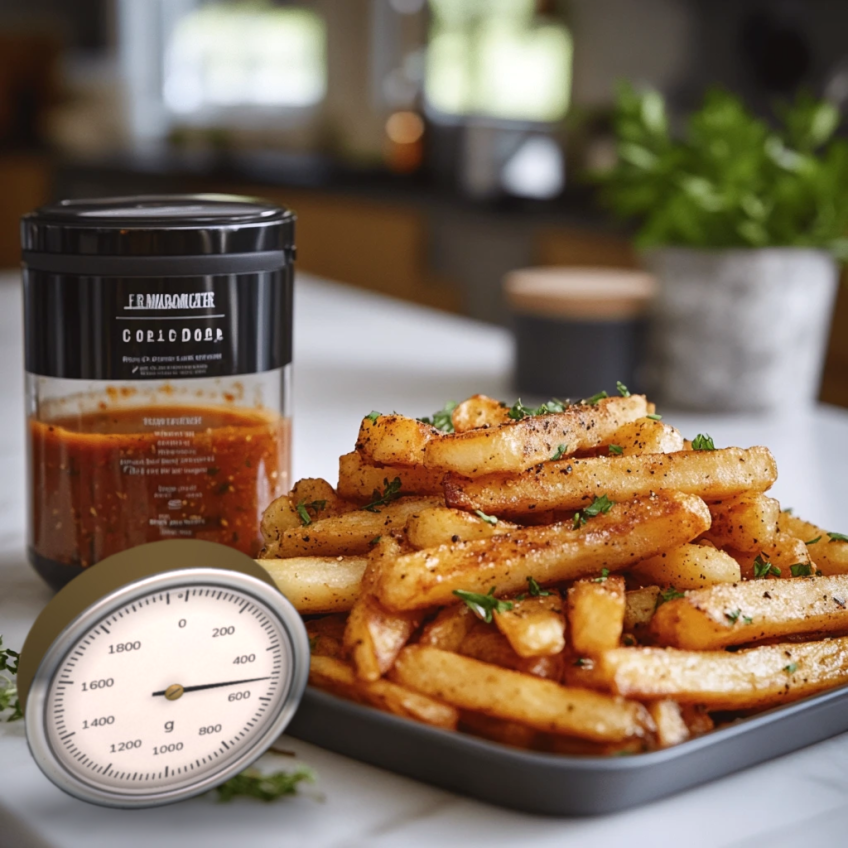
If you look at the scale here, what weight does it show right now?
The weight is 500 g
